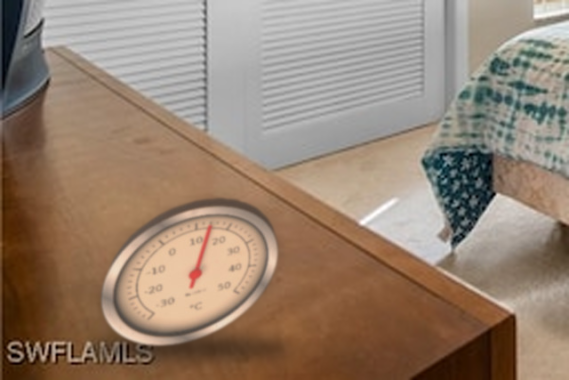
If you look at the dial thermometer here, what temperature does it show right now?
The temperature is 14 °C
